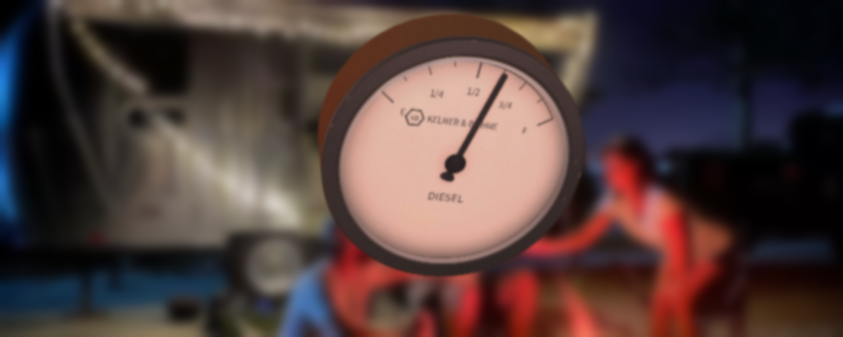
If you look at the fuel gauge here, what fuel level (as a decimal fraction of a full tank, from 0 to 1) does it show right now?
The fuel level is 0.625
